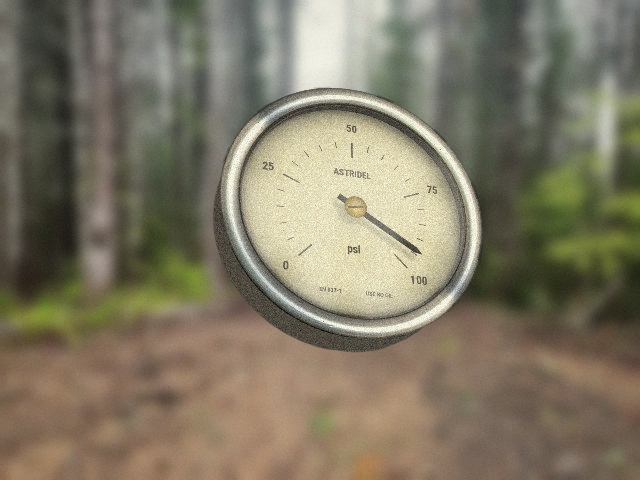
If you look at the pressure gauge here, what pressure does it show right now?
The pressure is 95 psi
